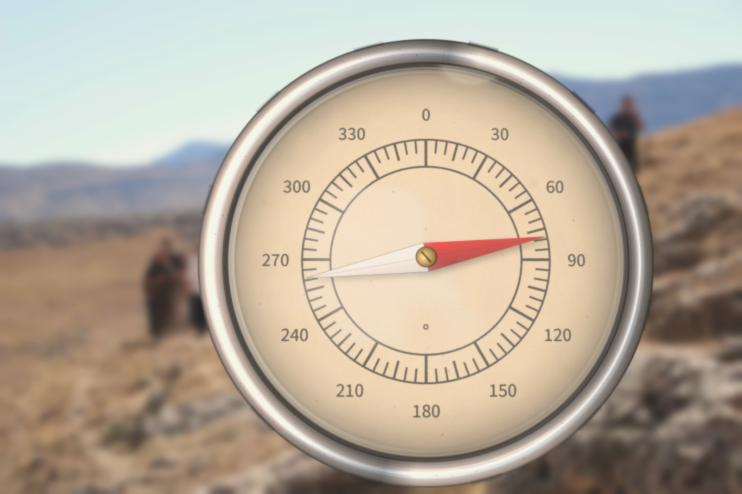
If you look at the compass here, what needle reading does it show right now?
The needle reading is 80 °
